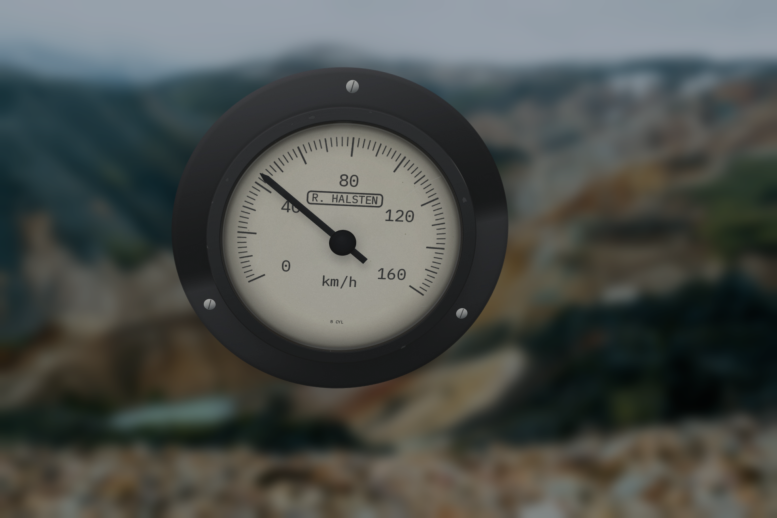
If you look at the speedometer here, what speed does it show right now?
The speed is 44 km/h
